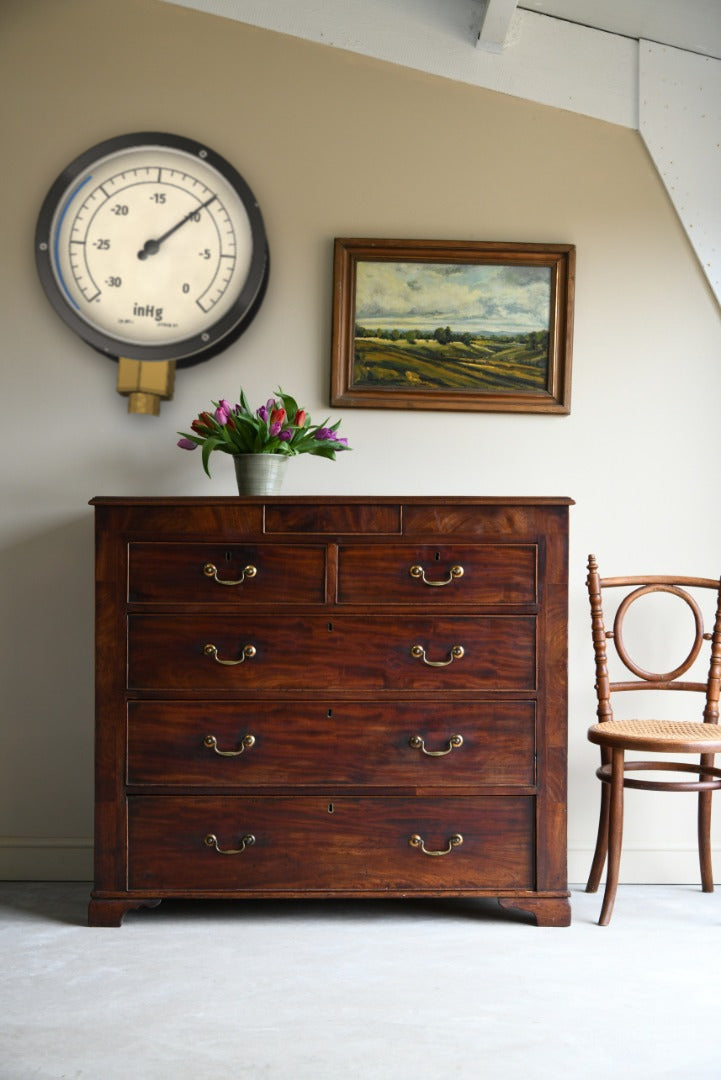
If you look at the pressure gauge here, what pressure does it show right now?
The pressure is -10 inHg
